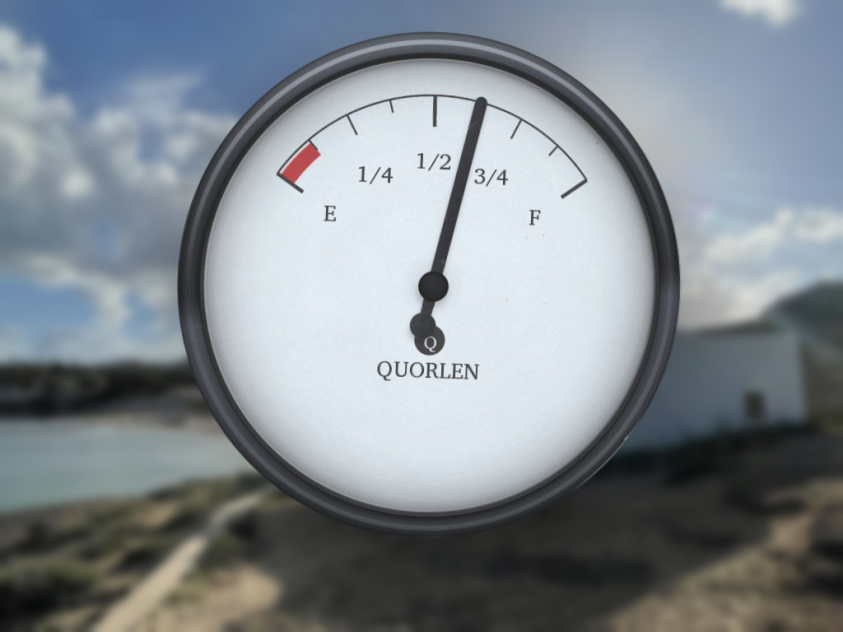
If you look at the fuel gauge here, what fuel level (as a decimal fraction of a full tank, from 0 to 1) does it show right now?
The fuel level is 0.625
